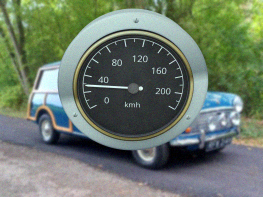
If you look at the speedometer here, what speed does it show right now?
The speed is 30 km/h
